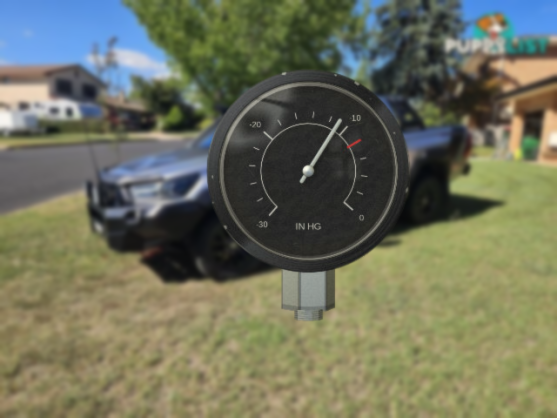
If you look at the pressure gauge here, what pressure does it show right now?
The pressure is -11 inHg
